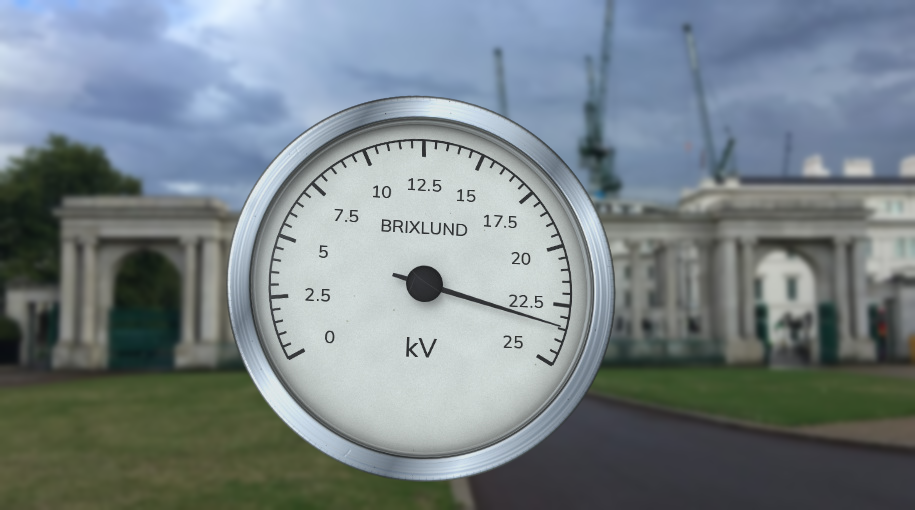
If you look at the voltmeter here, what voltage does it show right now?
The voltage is 23.5 kV
